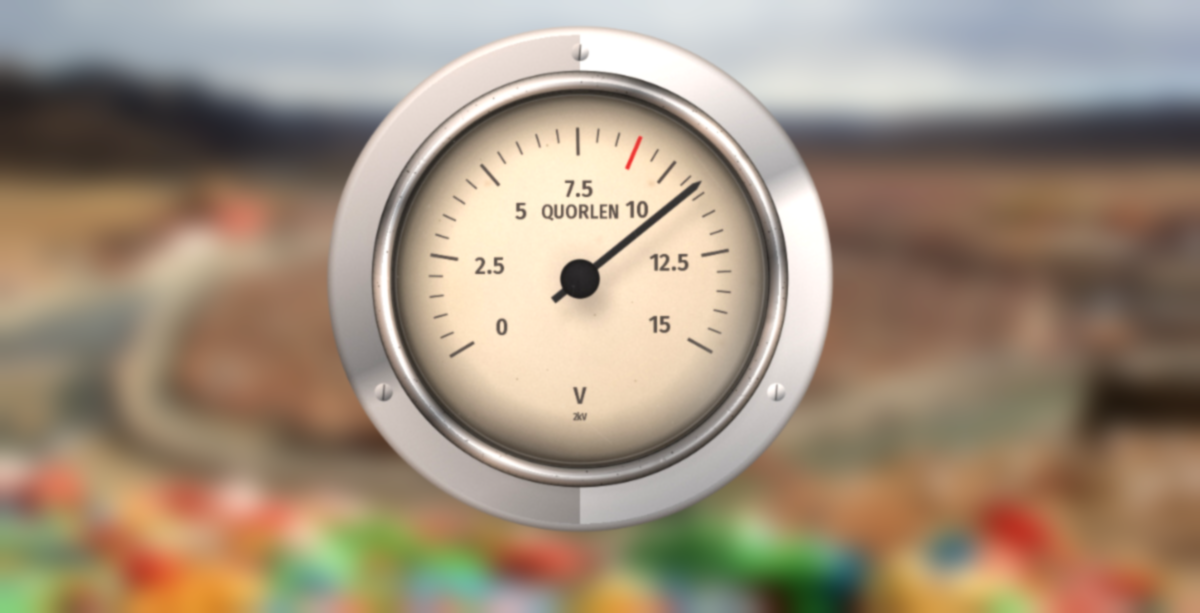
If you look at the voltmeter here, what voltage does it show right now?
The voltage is 10.75 V
